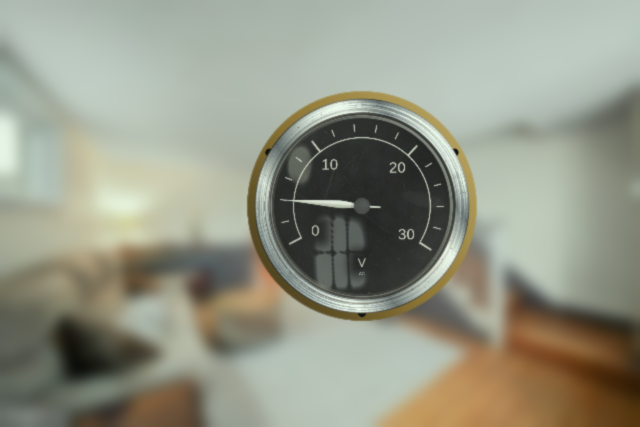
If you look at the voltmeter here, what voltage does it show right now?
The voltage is 4 V
